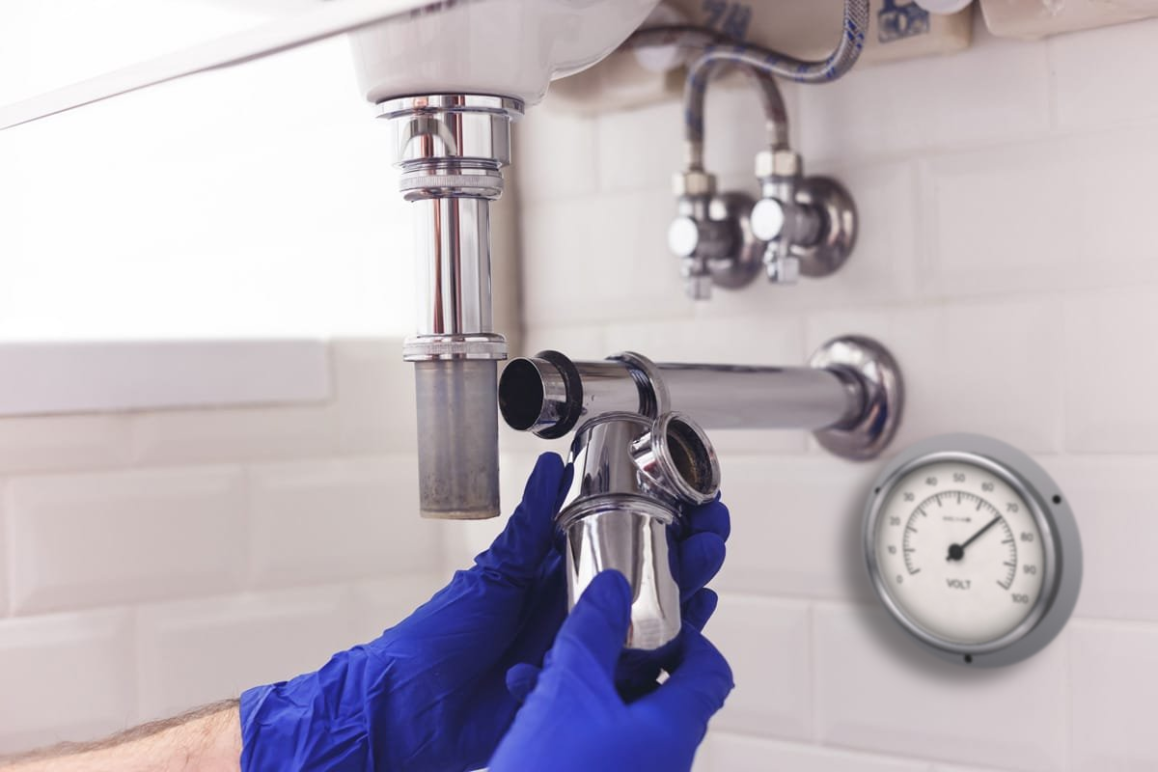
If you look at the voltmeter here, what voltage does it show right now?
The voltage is 70 V
